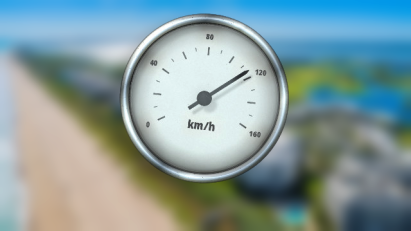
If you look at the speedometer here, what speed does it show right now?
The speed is 115 km/h
